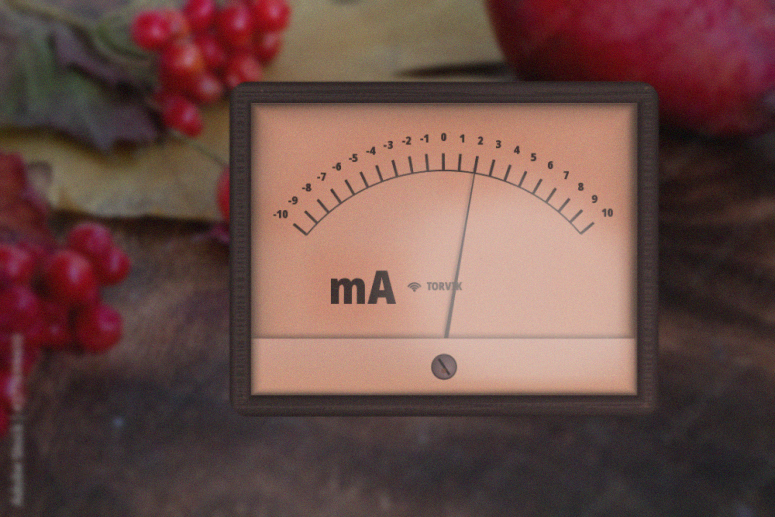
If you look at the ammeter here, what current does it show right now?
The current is 2 mA
